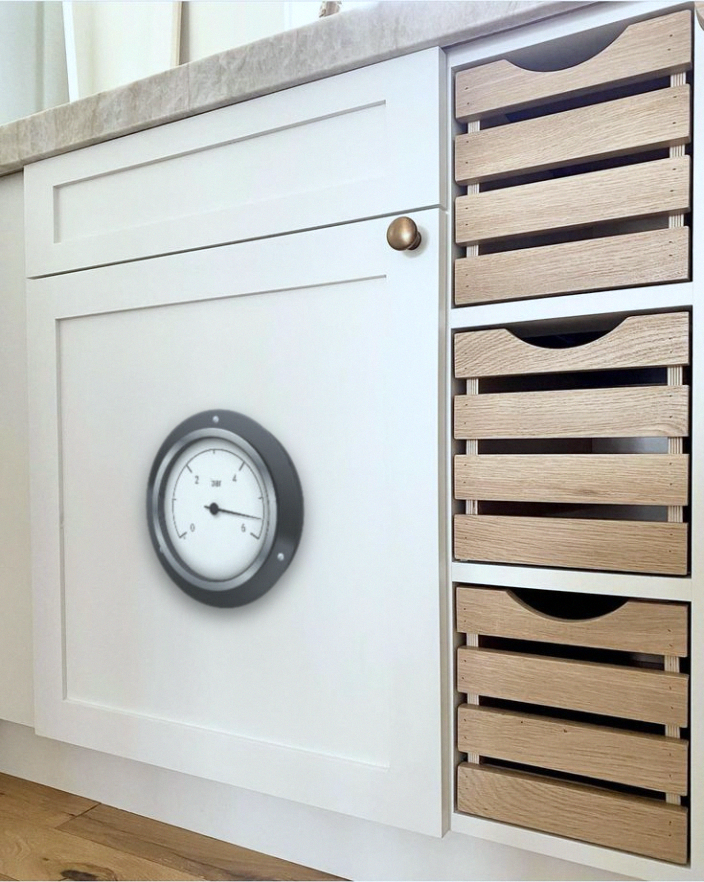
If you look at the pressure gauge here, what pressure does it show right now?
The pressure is 5.5 bar
